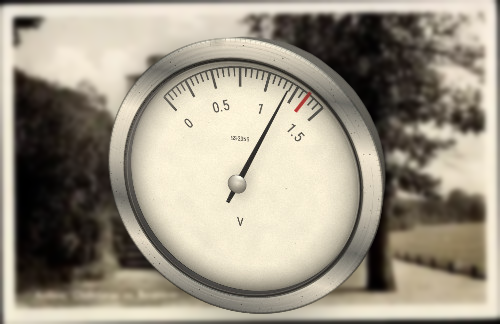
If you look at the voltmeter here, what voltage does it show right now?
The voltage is 1.2 V
